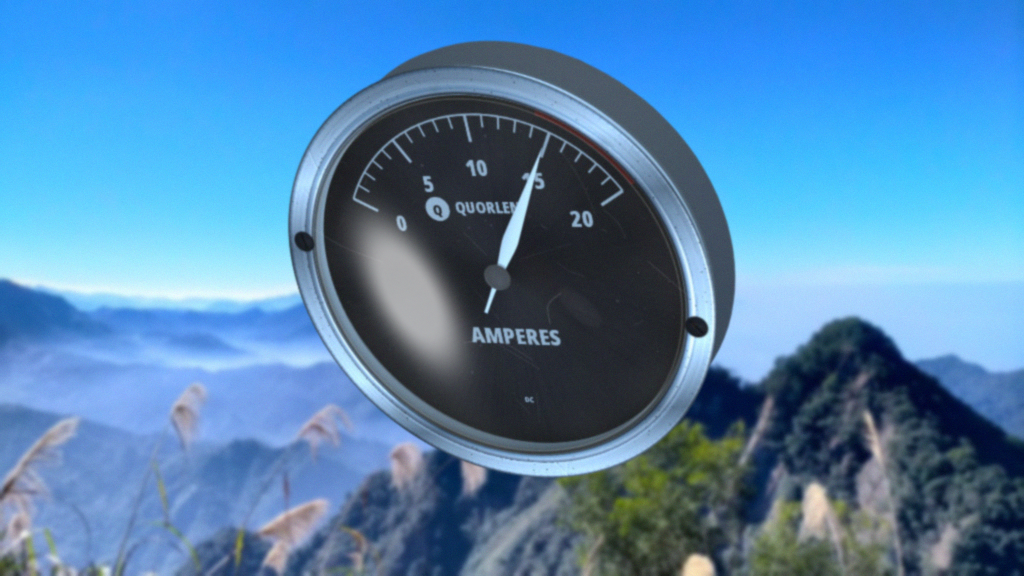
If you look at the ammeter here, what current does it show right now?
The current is 15 A
